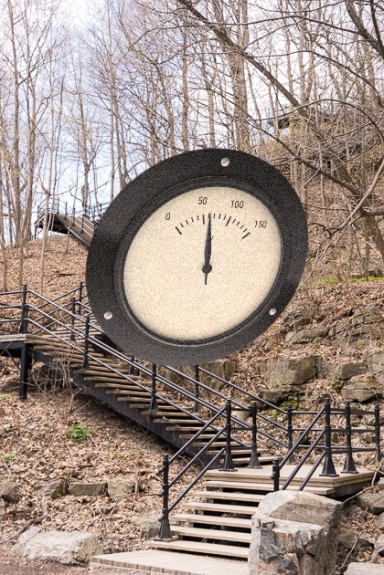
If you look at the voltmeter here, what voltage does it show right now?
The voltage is 60 V
